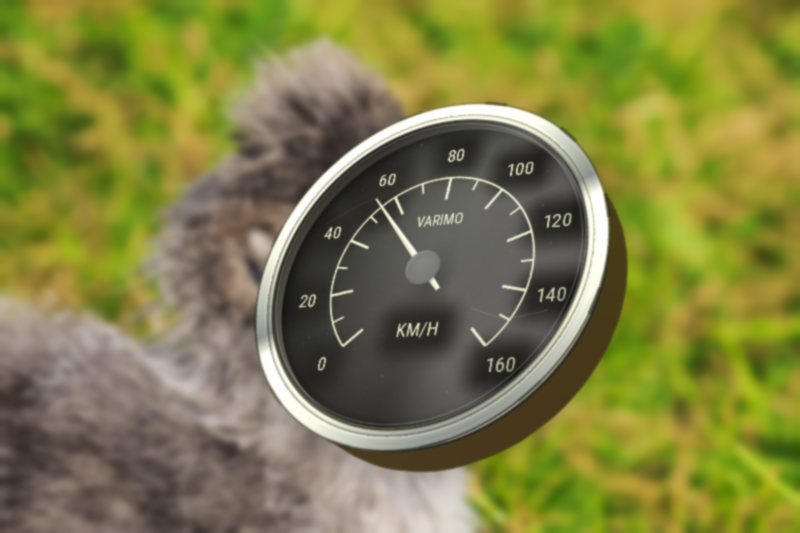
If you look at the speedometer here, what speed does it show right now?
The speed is 55 km/h
